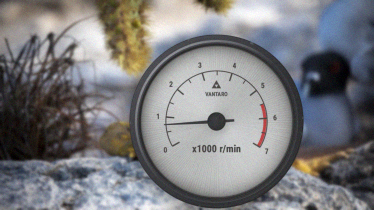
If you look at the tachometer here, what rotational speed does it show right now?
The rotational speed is 750 rpm
